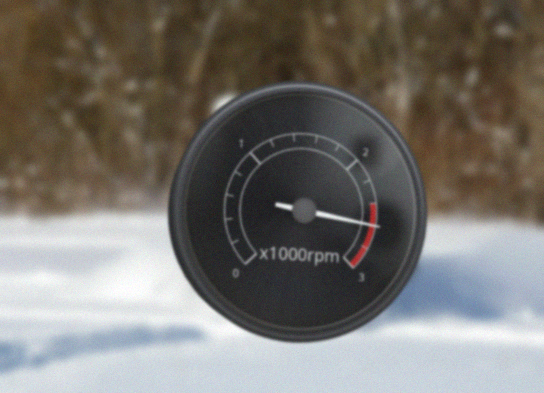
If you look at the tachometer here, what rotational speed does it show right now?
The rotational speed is 2600 rpm
